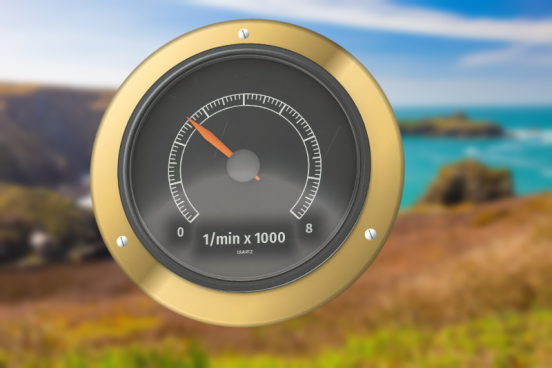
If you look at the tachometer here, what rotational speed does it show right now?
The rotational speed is 2600 rpm
